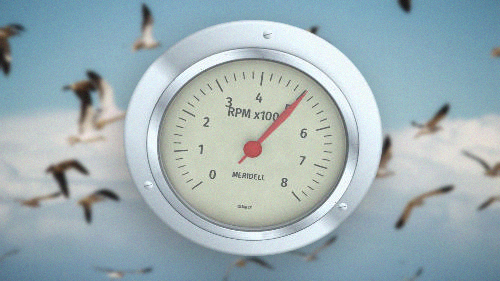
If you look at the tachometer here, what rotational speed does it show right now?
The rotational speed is 5000 rpm
